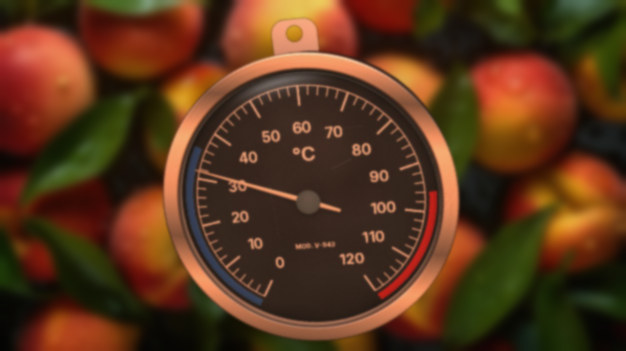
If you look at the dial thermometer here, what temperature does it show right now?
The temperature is 32 °C
